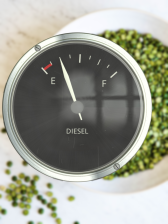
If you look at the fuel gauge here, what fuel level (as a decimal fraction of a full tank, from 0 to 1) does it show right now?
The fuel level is 0.25
